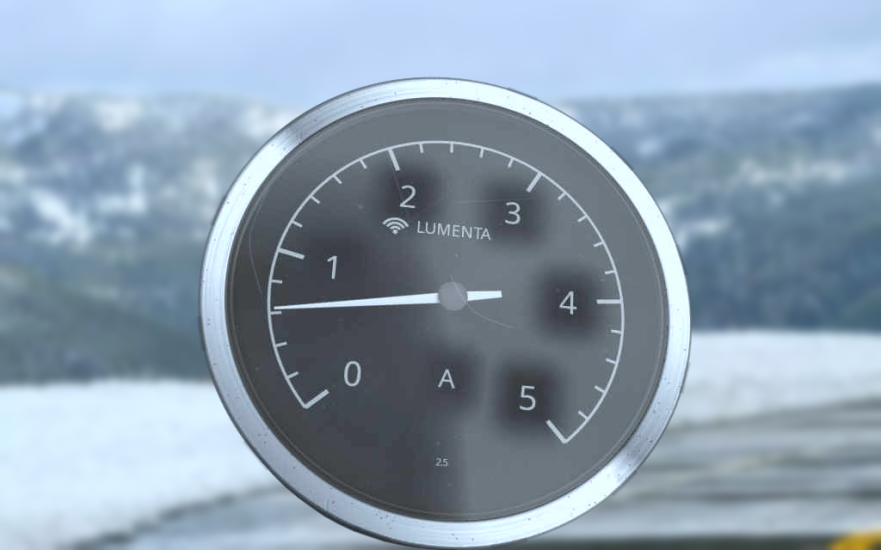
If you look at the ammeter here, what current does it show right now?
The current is 0.6 A
